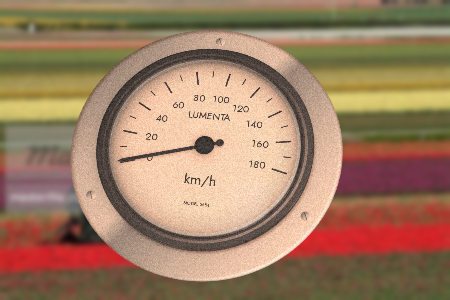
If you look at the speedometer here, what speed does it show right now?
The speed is 0 km/h
